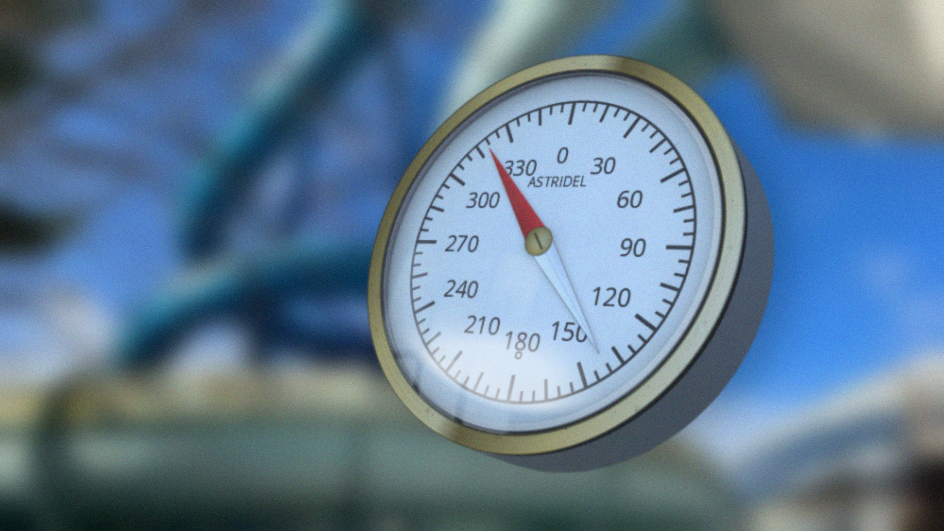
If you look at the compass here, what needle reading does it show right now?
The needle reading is 320 °
